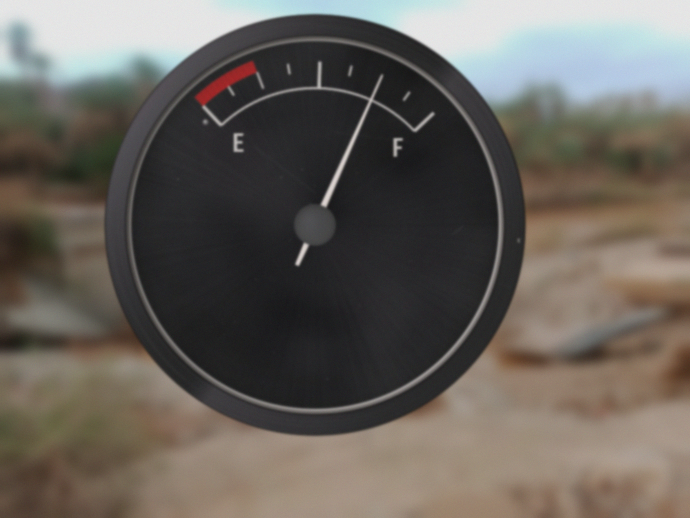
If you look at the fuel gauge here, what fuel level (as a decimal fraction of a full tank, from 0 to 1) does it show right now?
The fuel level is 0.75
